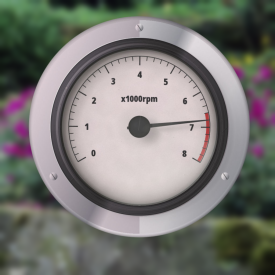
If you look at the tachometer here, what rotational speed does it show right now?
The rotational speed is 6800 rpm
